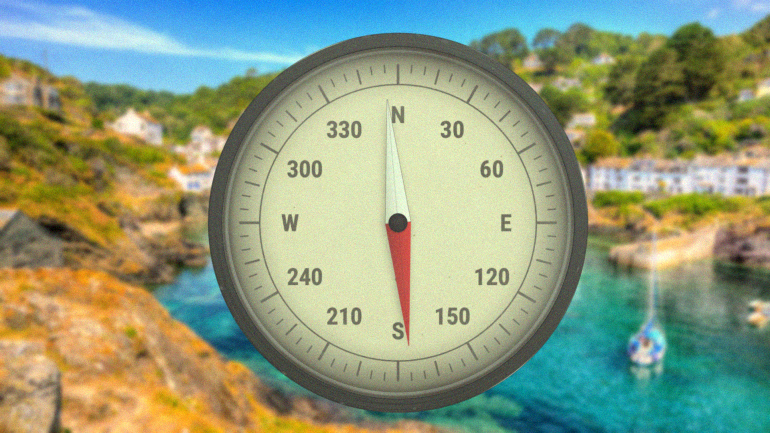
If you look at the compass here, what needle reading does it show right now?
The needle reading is 175 °
